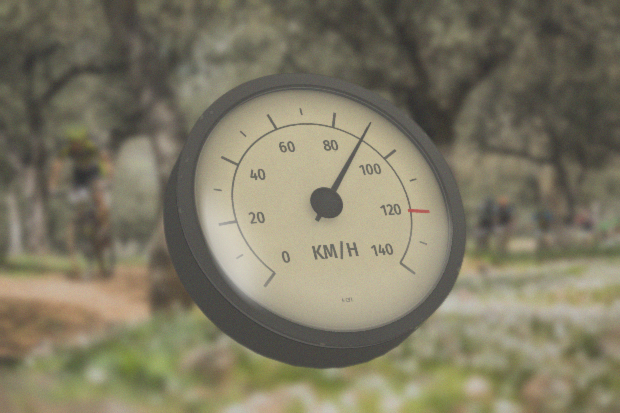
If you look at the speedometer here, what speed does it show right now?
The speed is 90 km/h
